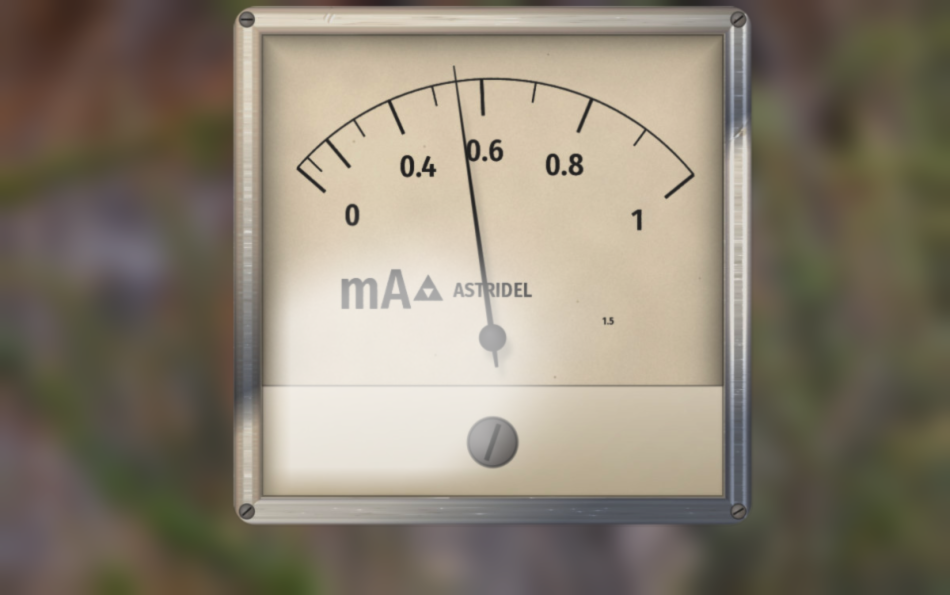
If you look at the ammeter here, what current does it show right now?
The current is 0.55 mA
